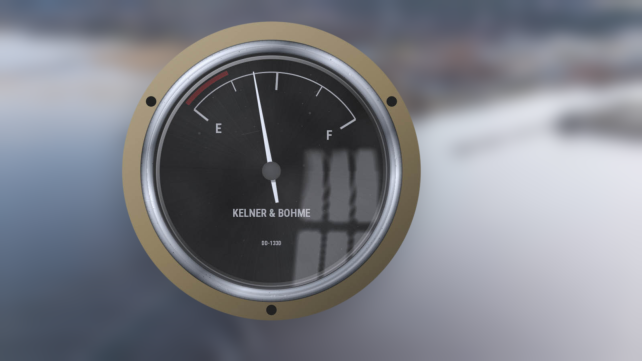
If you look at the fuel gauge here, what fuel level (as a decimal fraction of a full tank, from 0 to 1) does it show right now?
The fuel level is 0.375
